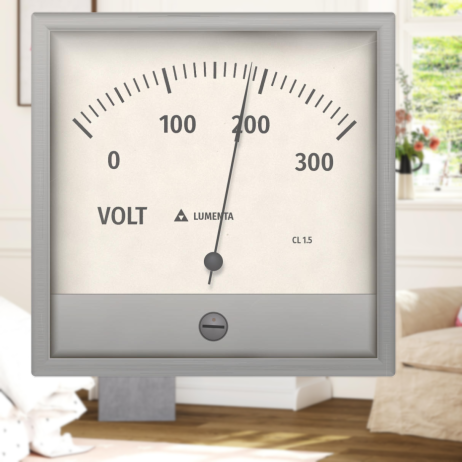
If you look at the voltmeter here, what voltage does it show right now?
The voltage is 185 V
